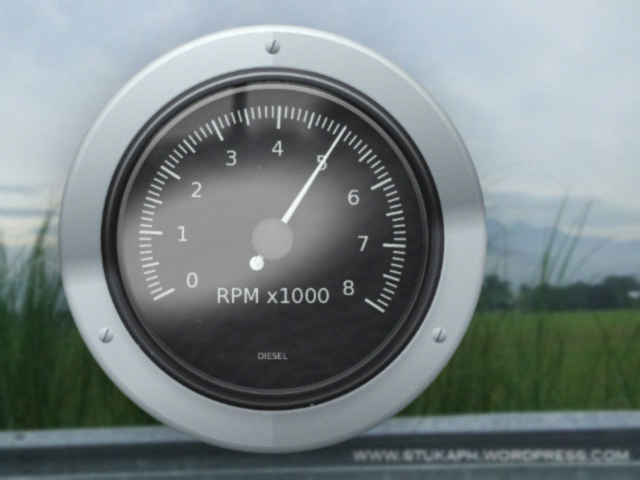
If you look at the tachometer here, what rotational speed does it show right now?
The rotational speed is 5000 rpm
